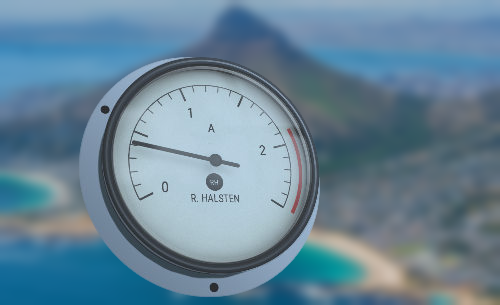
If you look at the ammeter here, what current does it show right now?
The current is 0.4 A
